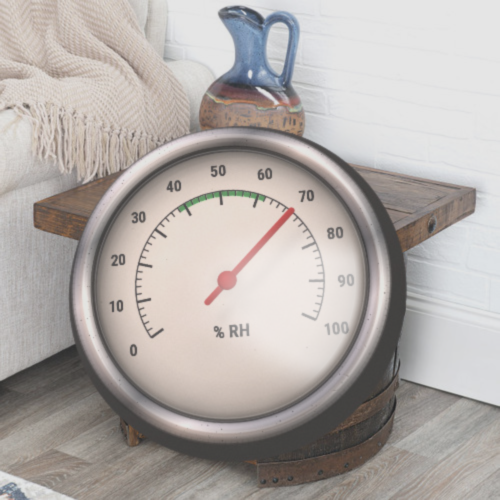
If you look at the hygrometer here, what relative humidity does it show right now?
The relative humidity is 70 %
